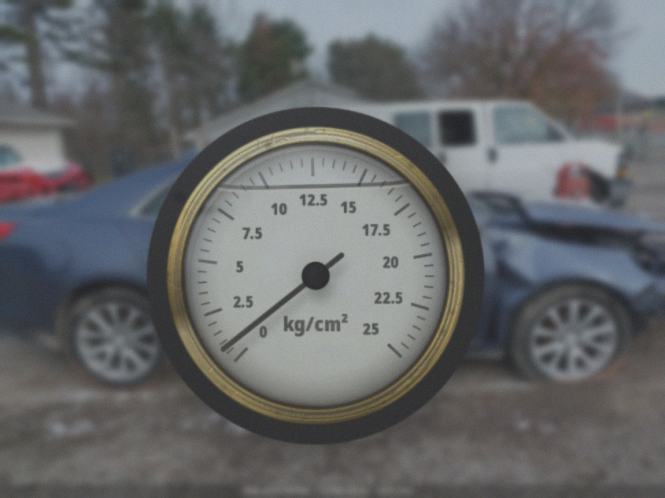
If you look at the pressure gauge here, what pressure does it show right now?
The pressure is 0.75 kg/cm²
